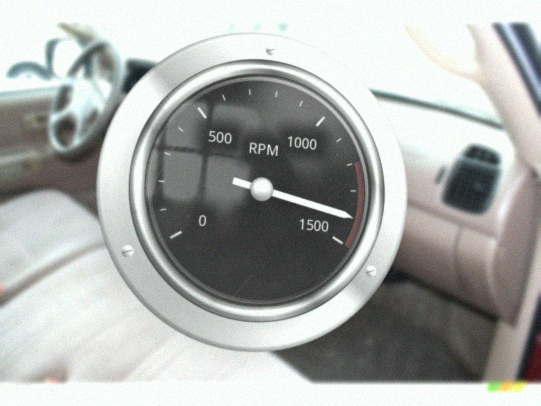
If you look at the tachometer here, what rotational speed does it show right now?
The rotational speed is 1400 rpm
